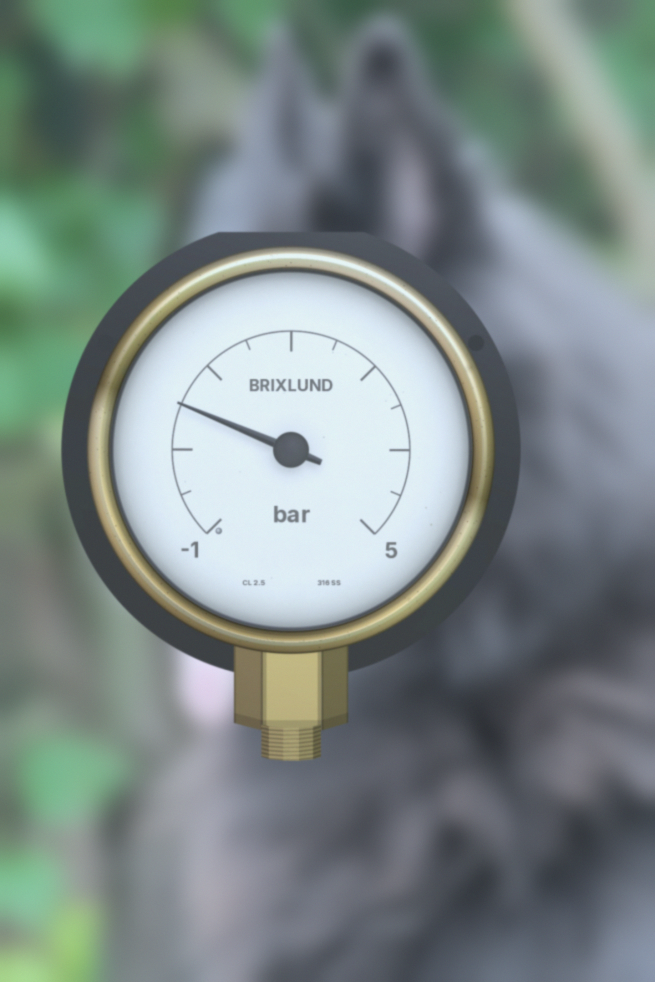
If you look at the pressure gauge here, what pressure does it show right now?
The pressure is 0.5 bar
